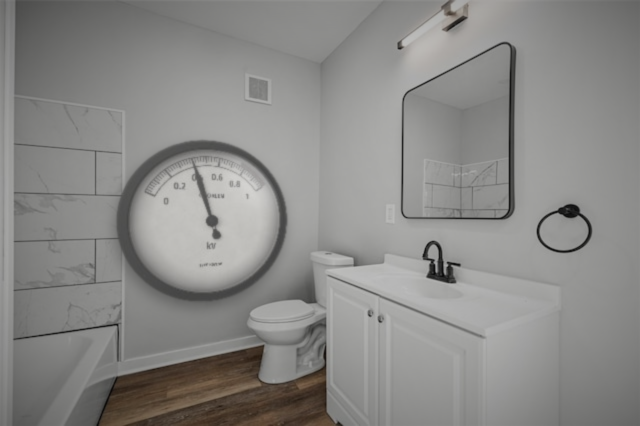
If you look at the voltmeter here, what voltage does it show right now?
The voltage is 0.4 kV
